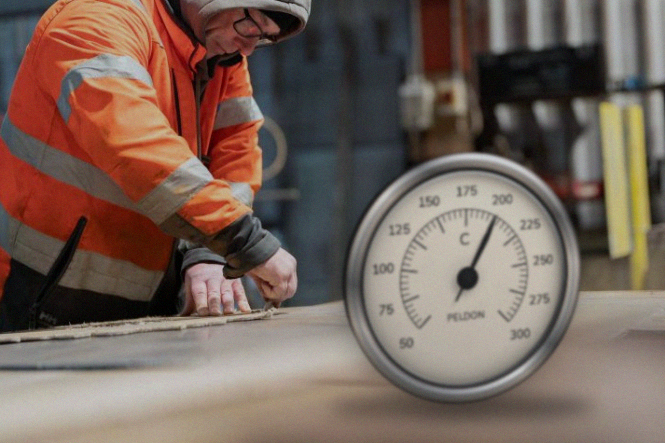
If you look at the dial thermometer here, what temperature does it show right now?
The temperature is 200 °C
